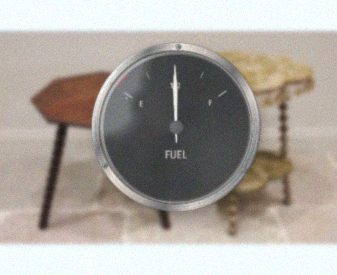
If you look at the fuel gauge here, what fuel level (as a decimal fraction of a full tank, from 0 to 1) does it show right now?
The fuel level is 0.5
